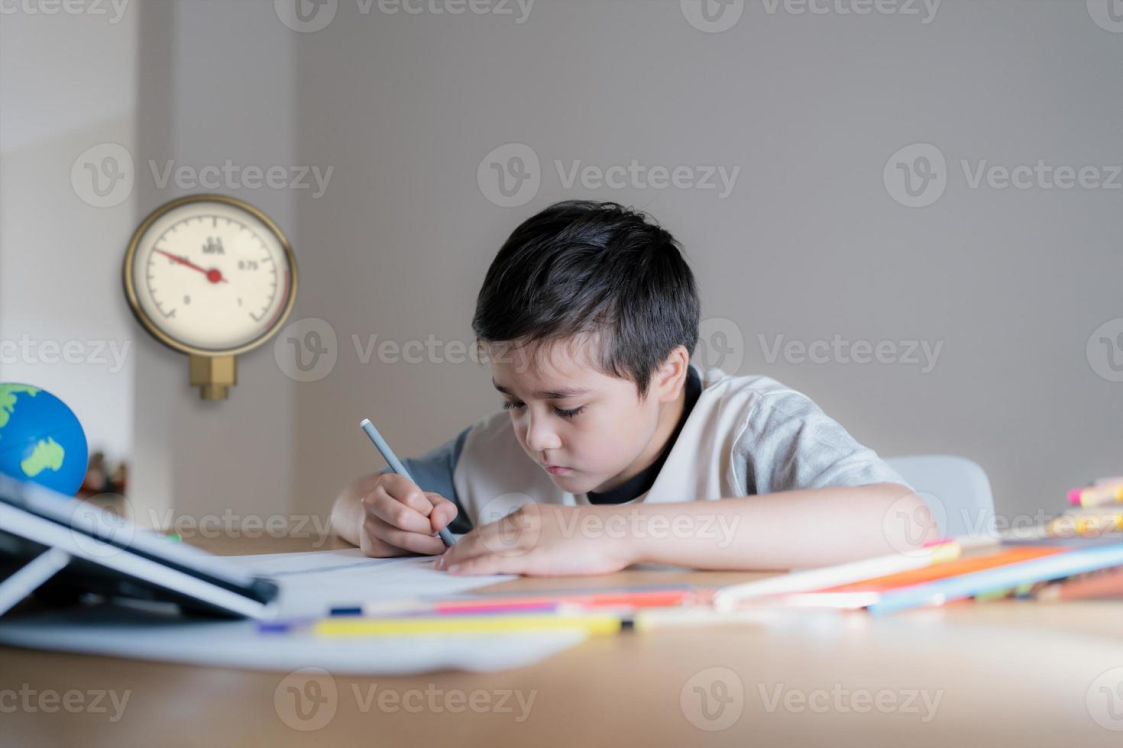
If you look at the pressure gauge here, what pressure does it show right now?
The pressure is 0.25 MPa
